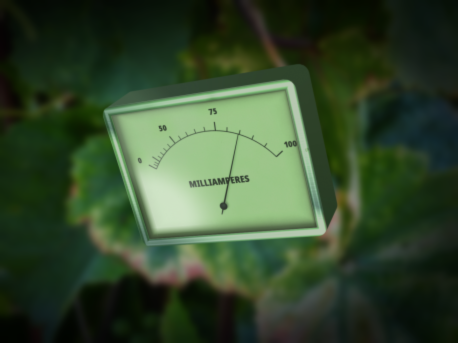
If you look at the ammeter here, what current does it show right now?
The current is 85 mA
